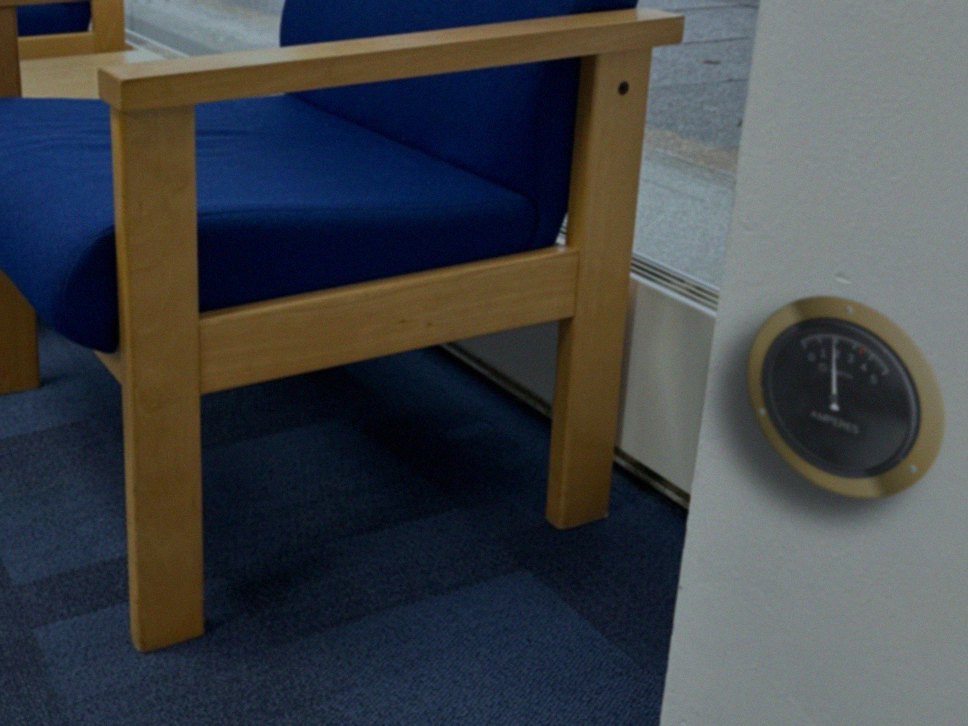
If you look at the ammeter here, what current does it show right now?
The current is 2 A
